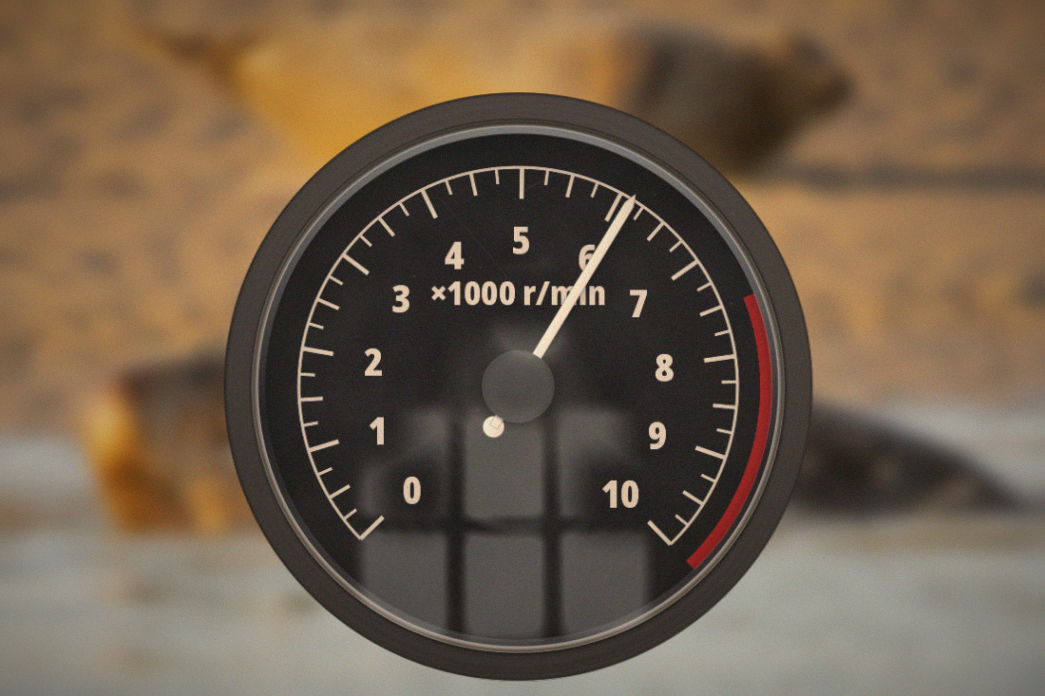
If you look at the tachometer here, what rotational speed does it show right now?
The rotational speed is 6125 rpm
